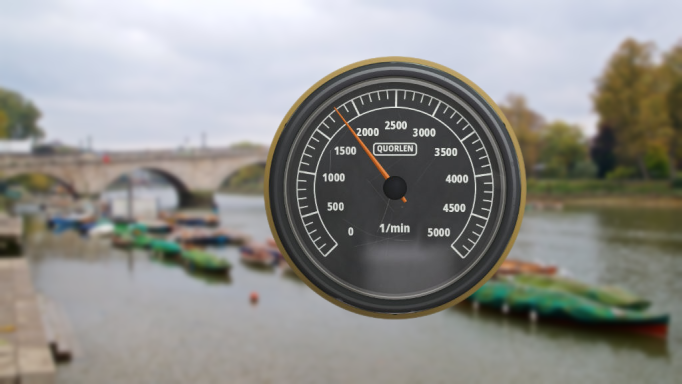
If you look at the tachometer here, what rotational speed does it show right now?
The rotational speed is 1800 rpm
